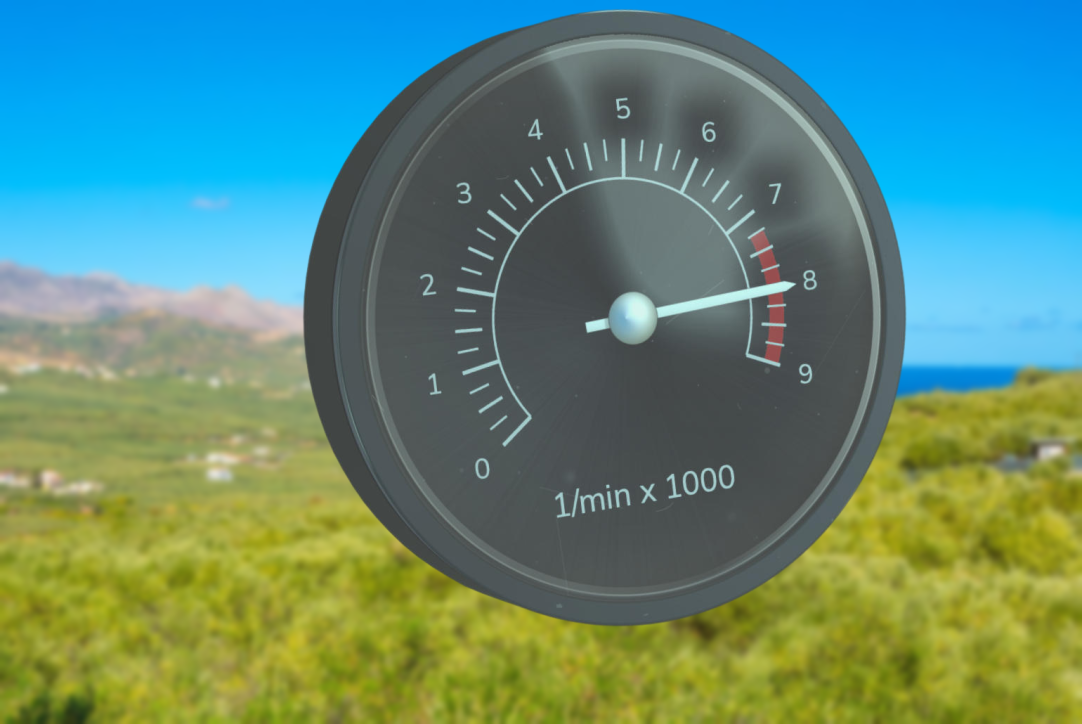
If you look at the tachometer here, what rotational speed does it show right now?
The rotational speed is 8000 rpm
